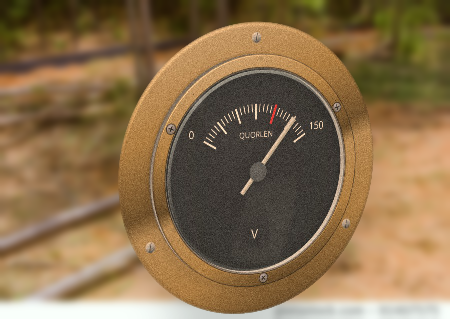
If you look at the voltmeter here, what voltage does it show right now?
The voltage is 125 V
